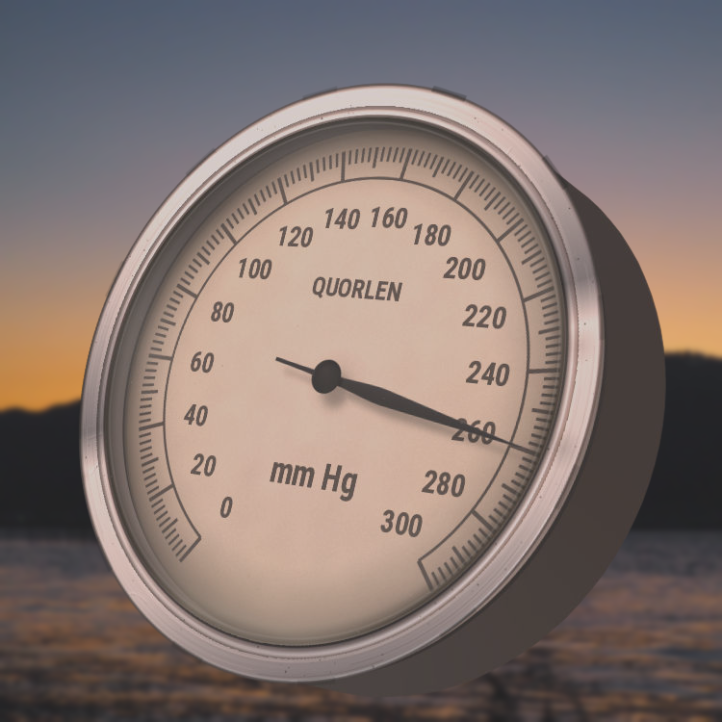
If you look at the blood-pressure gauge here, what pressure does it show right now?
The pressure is 260 mmHg
